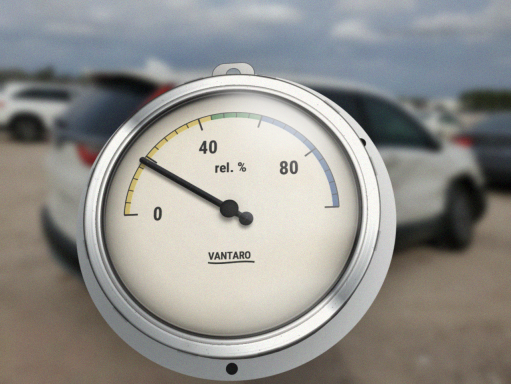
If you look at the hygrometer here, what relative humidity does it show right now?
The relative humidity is 18 %
